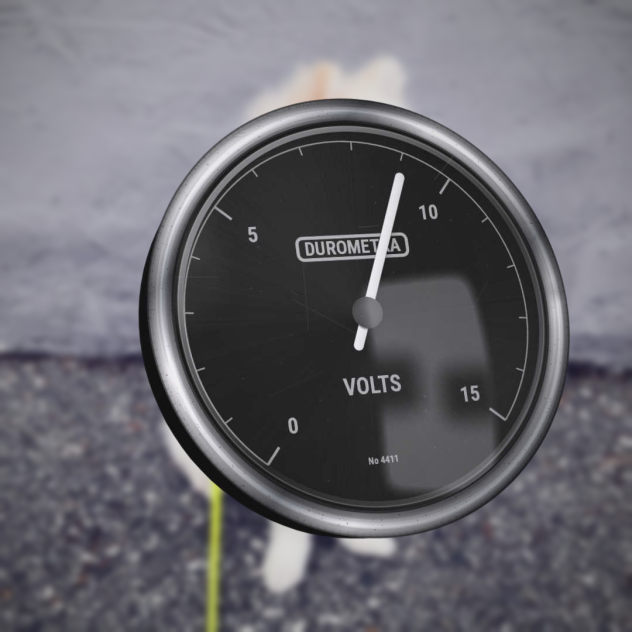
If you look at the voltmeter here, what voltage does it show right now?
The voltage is 9 V
